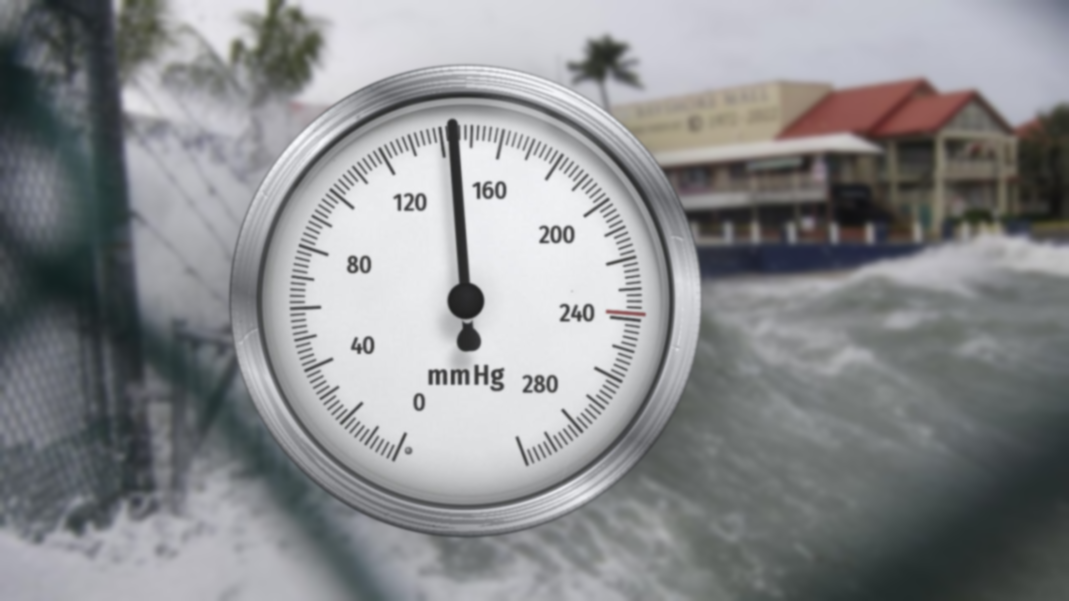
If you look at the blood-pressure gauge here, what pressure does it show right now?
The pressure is 144 mmHg
